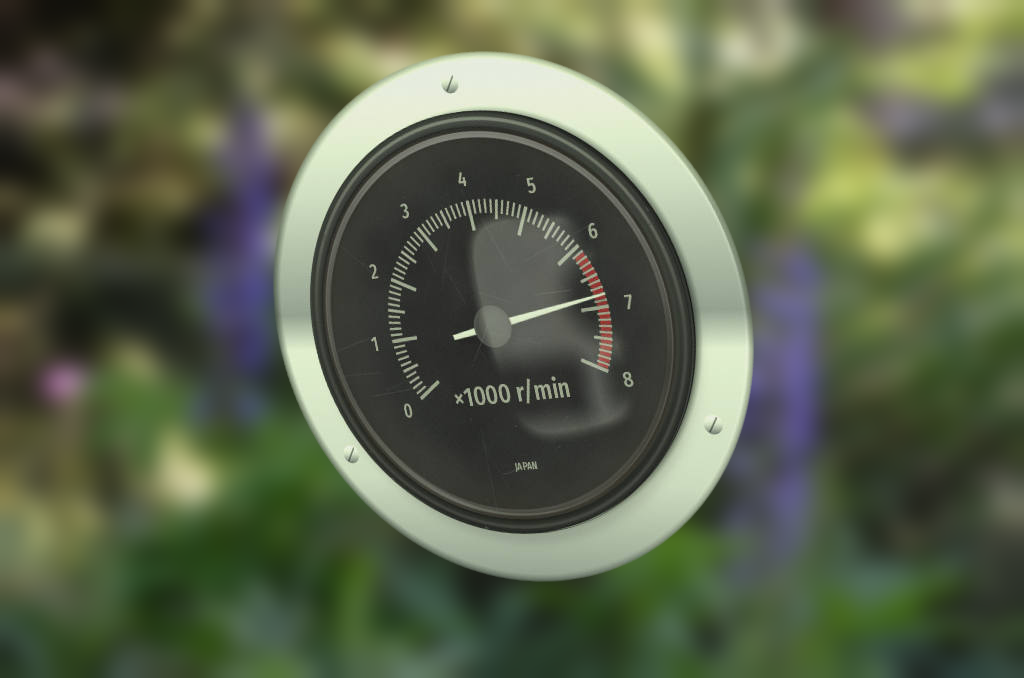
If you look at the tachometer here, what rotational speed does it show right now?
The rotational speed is 6800 rpm
